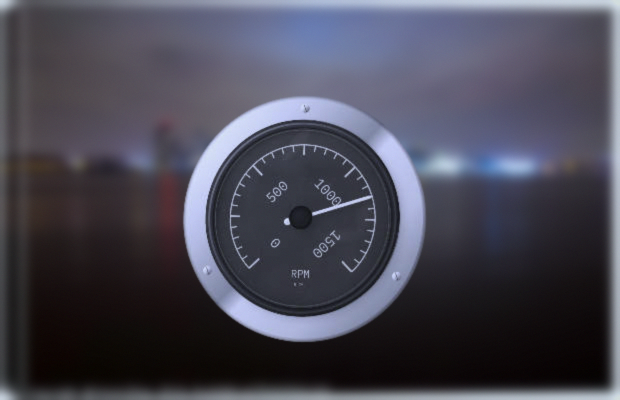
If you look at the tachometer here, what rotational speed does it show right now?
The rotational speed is 1150 rpm
